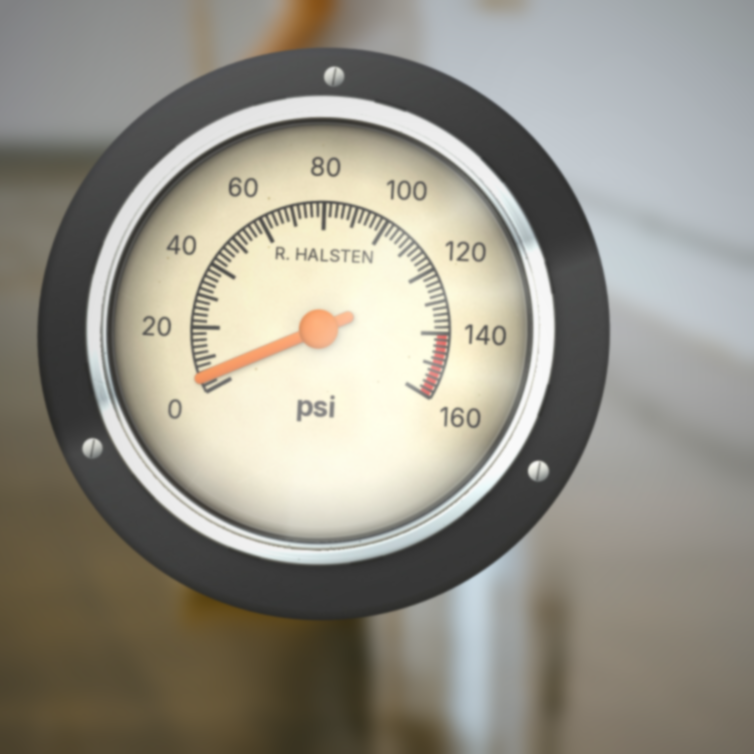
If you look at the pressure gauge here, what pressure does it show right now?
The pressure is 4 psi
